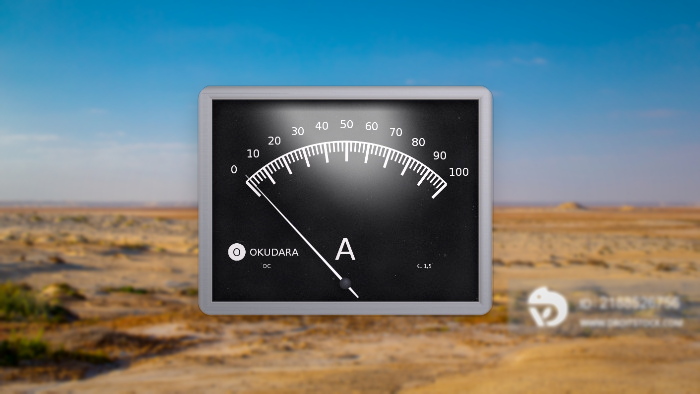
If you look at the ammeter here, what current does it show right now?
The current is 2 A
